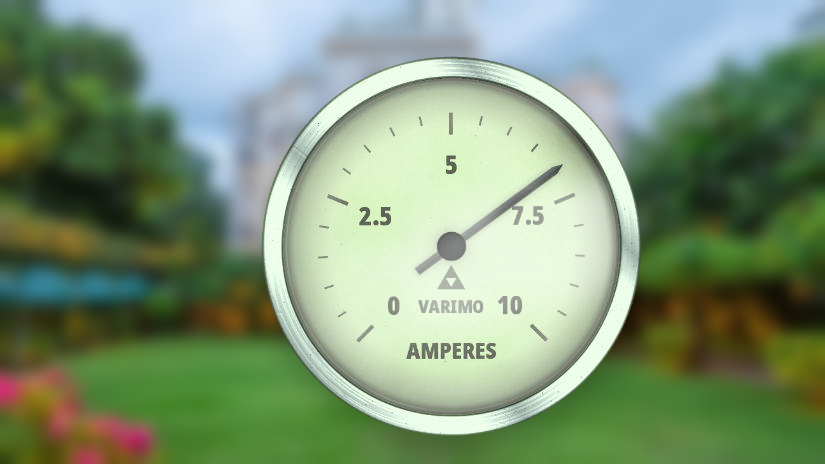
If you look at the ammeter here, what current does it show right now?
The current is 7 A
